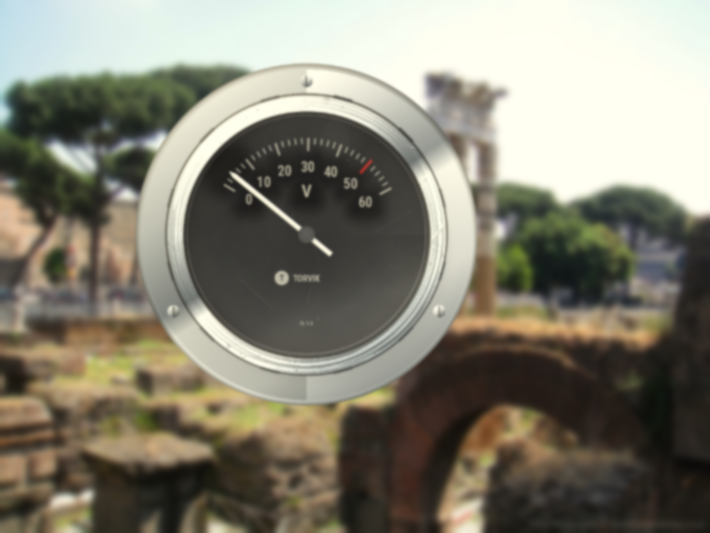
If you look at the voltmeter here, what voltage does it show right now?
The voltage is 4 V
